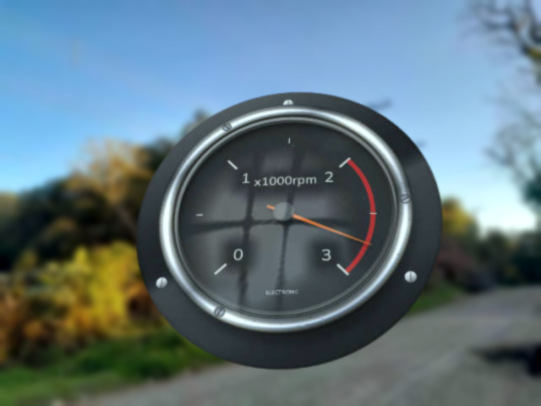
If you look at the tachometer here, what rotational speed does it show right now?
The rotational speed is 2750 rpm
